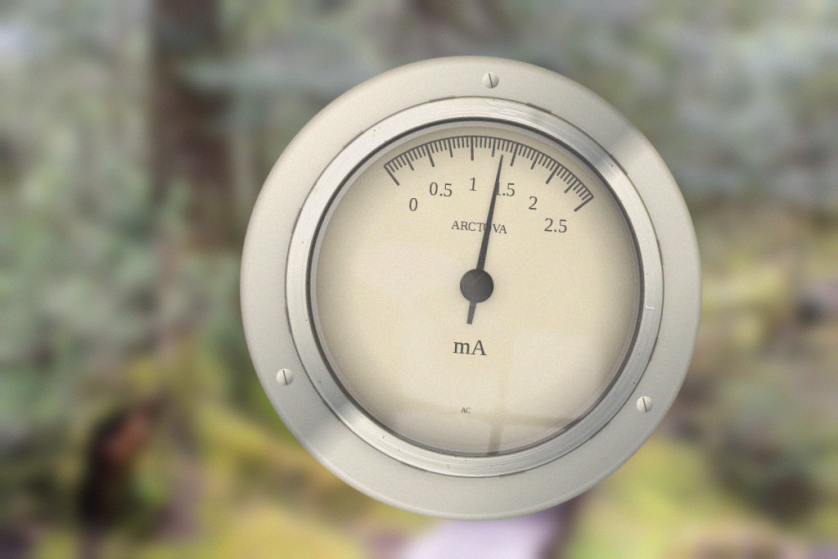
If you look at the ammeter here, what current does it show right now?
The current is 1.35 mA
